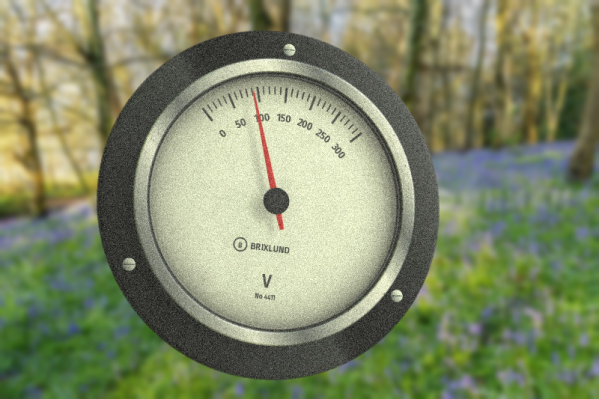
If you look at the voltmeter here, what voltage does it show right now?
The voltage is 90 V
